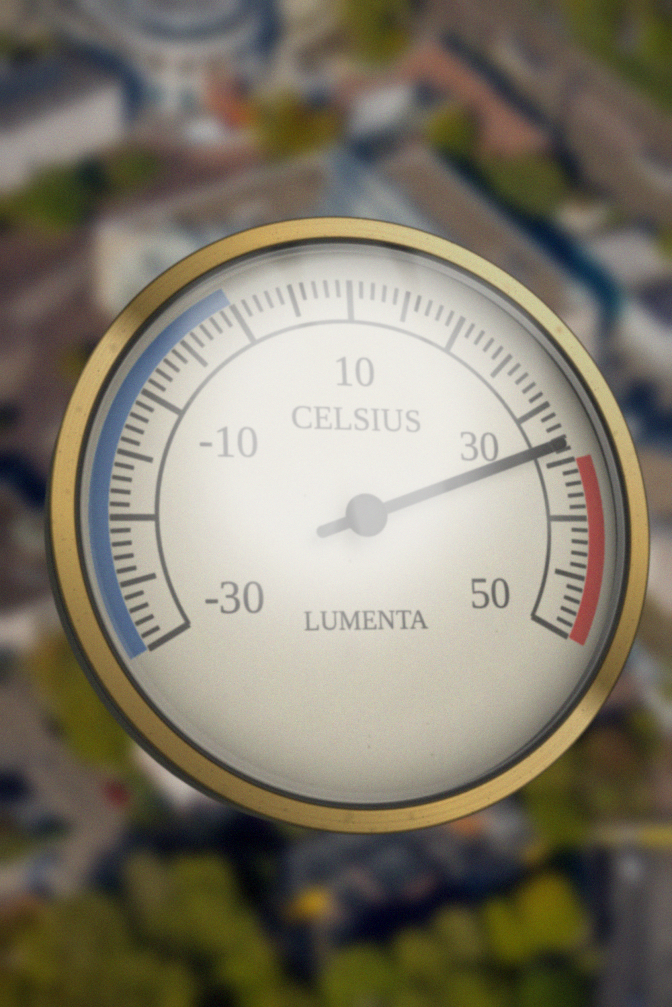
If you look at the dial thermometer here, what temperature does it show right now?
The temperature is 33.5 °C
